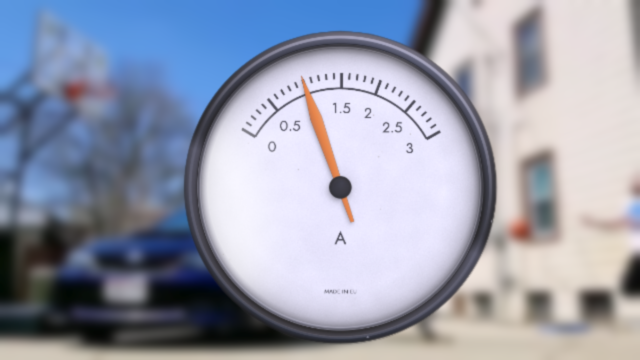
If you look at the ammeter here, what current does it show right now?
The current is 1 A
